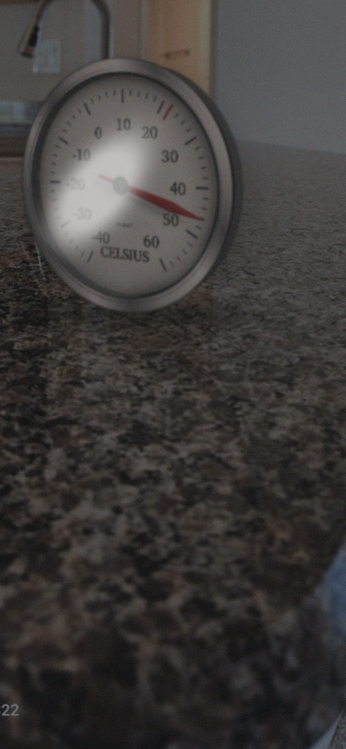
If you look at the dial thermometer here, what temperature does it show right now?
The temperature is 46 °C
